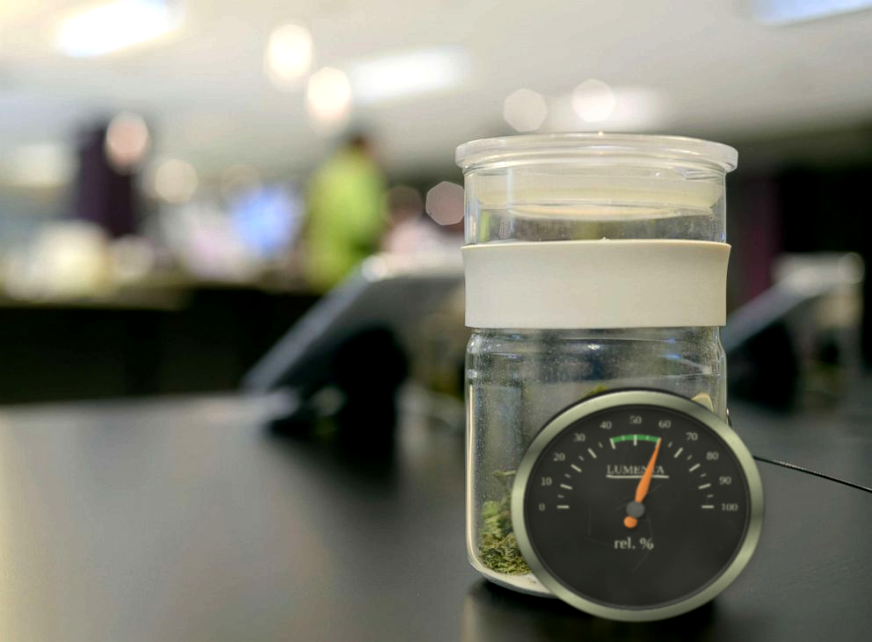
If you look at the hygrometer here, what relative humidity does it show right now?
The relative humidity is 60 %
